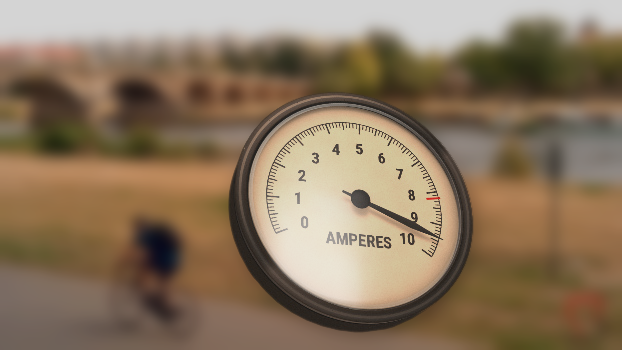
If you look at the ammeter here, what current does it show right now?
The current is 9.5 A
